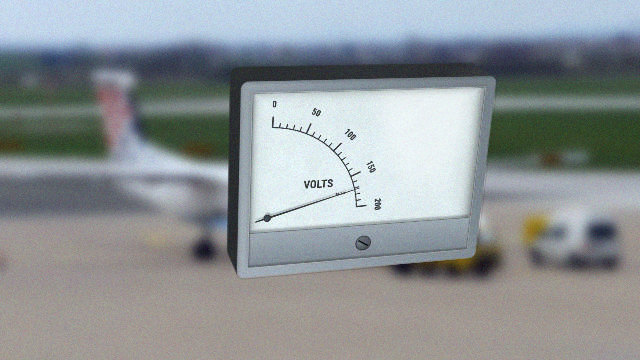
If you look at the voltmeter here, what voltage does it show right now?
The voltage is 170 V
